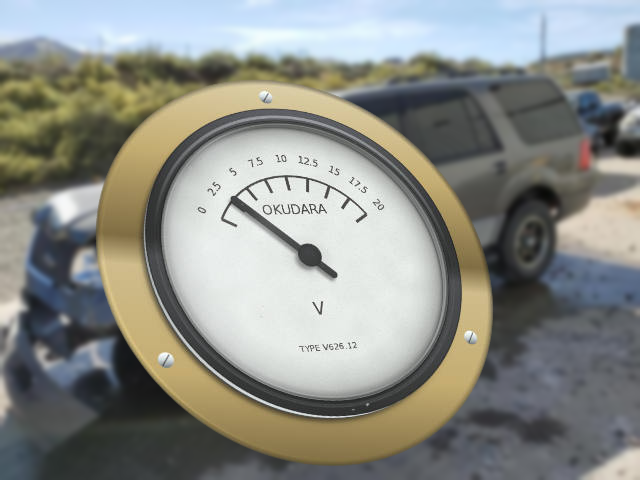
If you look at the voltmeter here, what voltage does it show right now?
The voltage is 2.5 V
